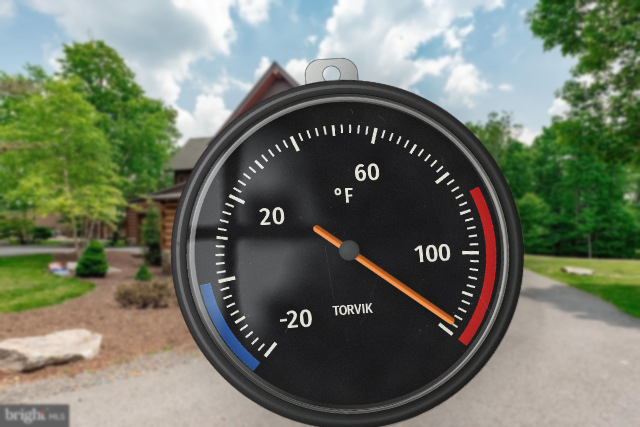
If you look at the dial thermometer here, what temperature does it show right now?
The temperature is 118 °F
